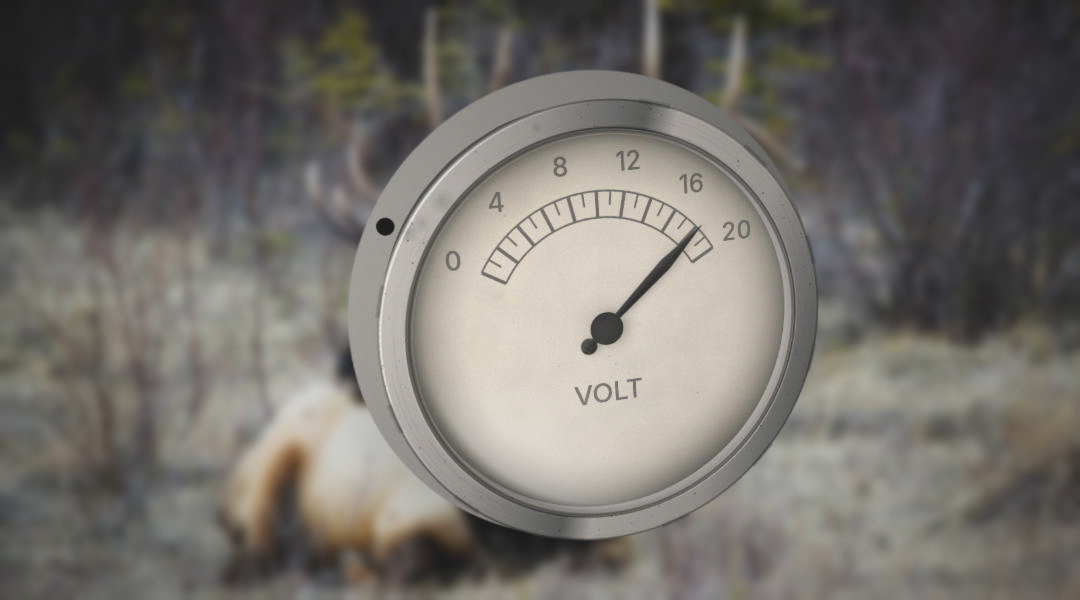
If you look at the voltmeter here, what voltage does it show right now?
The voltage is 18 V
